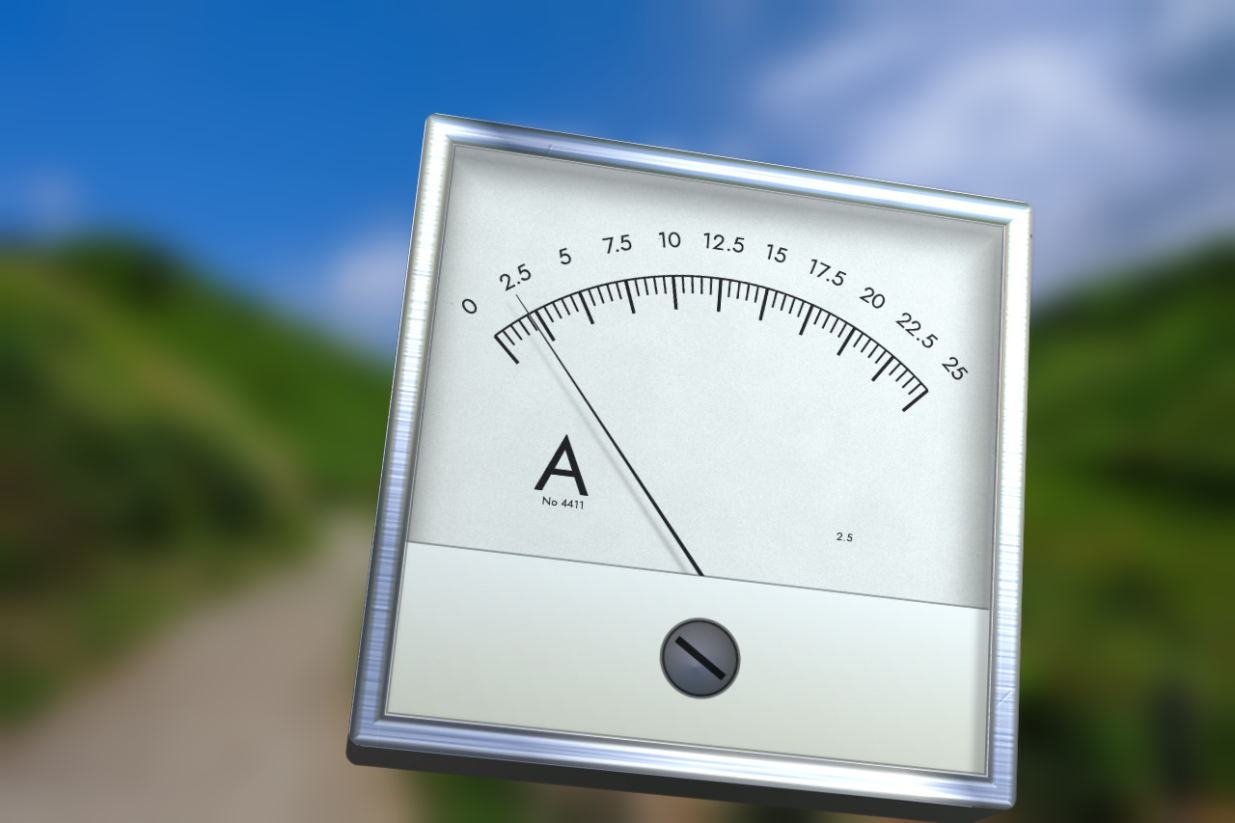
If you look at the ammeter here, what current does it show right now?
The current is 2 A
